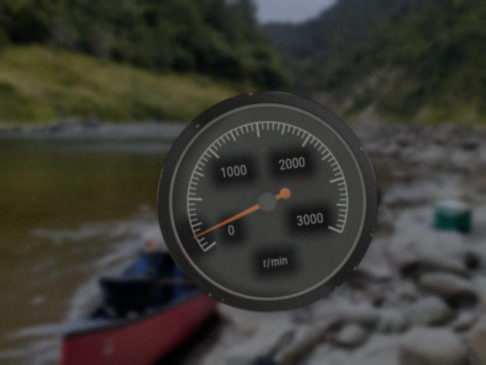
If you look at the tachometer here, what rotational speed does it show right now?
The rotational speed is 150 rpm
